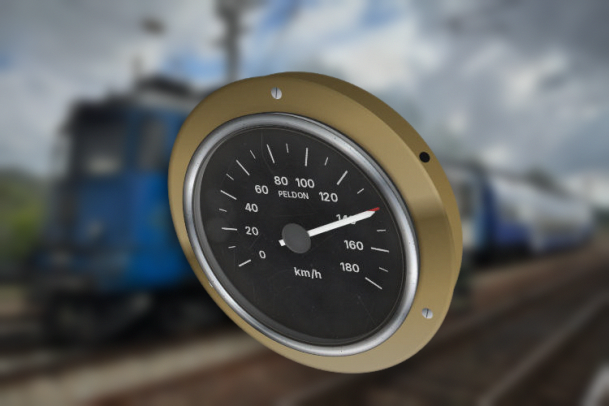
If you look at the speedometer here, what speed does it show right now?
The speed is 140 km/h
